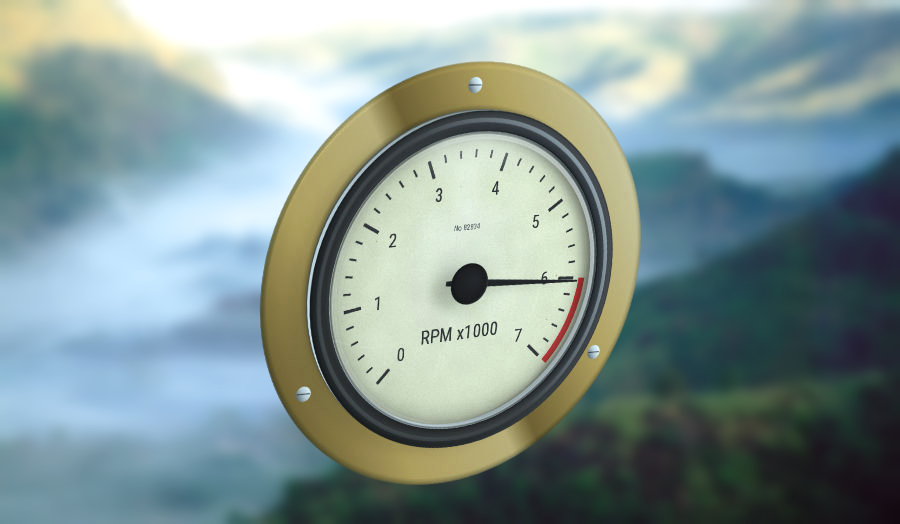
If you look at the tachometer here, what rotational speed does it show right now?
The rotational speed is 6000 rpm
